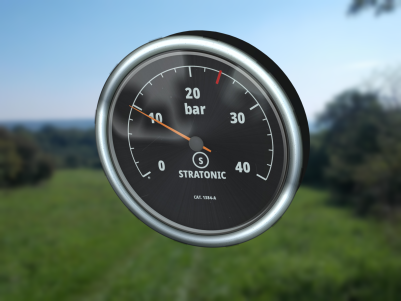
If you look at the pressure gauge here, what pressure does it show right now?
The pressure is 10 bar
